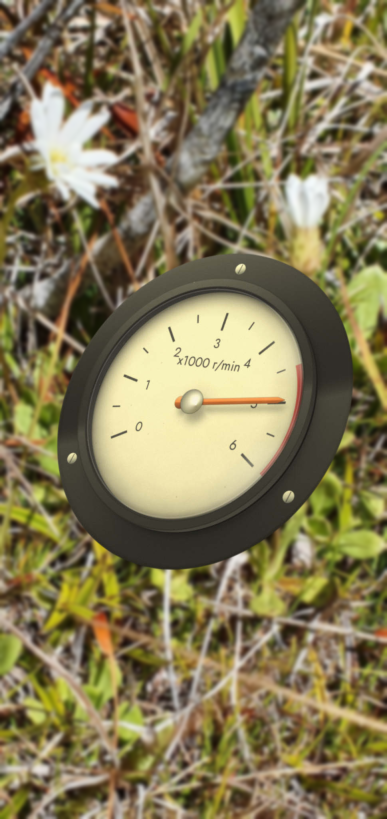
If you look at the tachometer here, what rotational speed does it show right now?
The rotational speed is 5000 rpm
